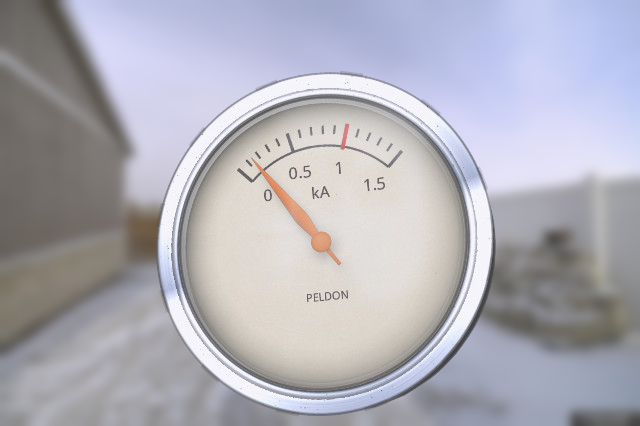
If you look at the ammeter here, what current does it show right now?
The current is 0.15 kA
